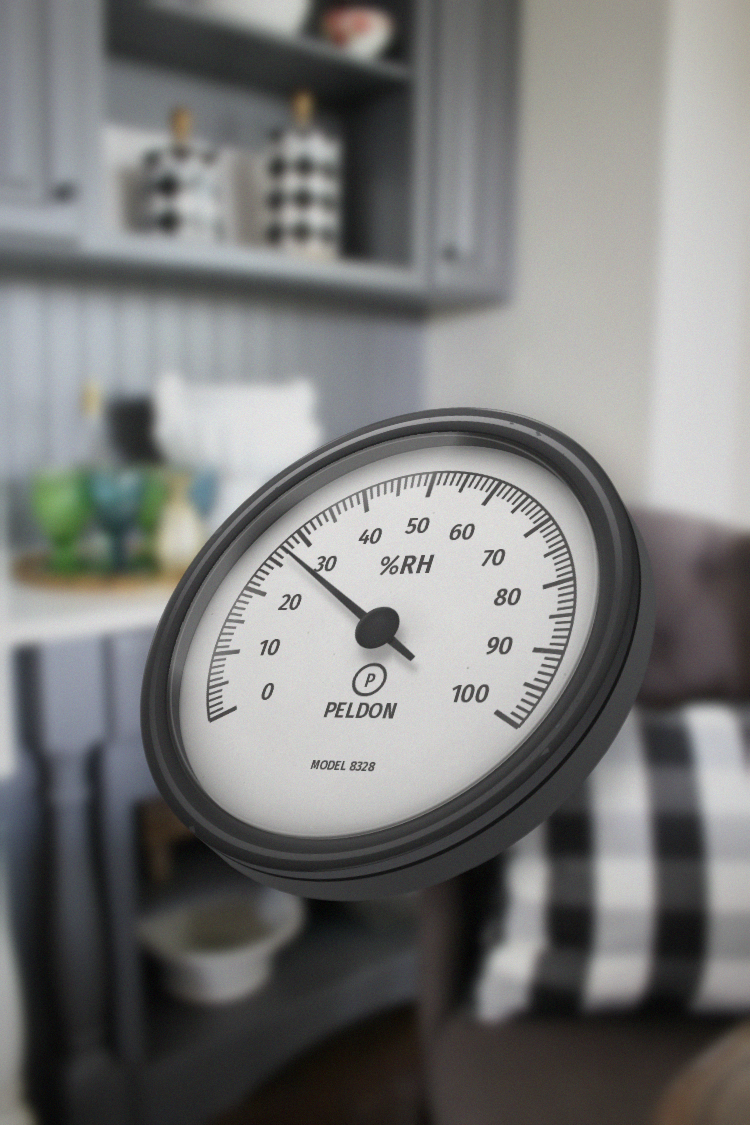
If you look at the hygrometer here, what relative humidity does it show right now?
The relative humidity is 27 %
